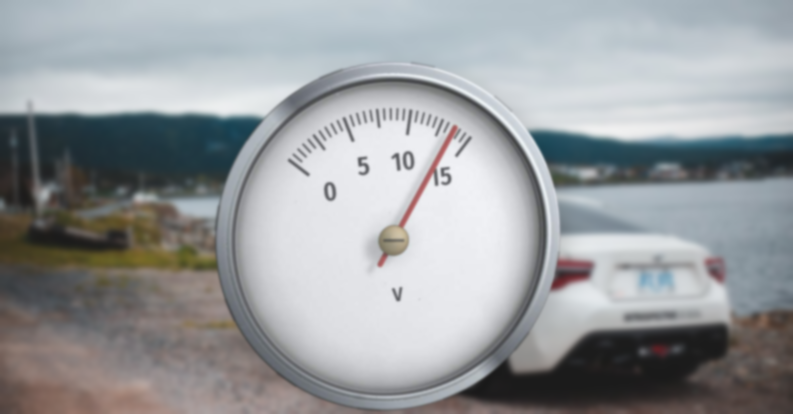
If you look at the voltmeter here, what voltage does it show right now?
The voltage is 13.5 V
